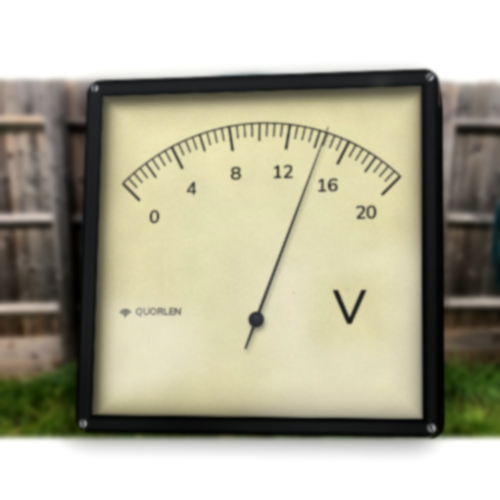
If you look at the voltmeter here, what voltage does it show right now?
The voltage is 14.5 V
